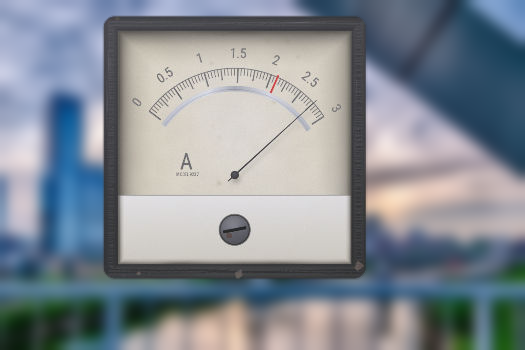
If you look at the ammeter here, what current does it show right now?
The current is 2.75 A
